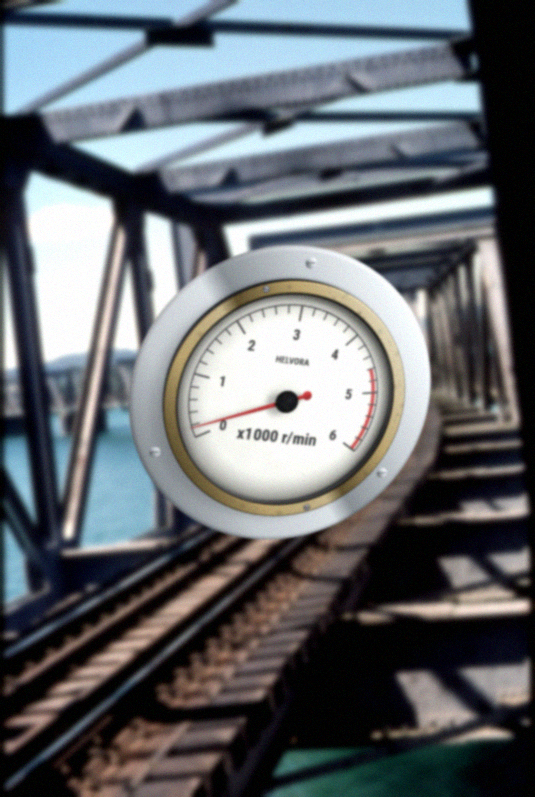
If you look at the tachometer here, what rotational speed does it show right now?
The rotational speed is 200 rpm
